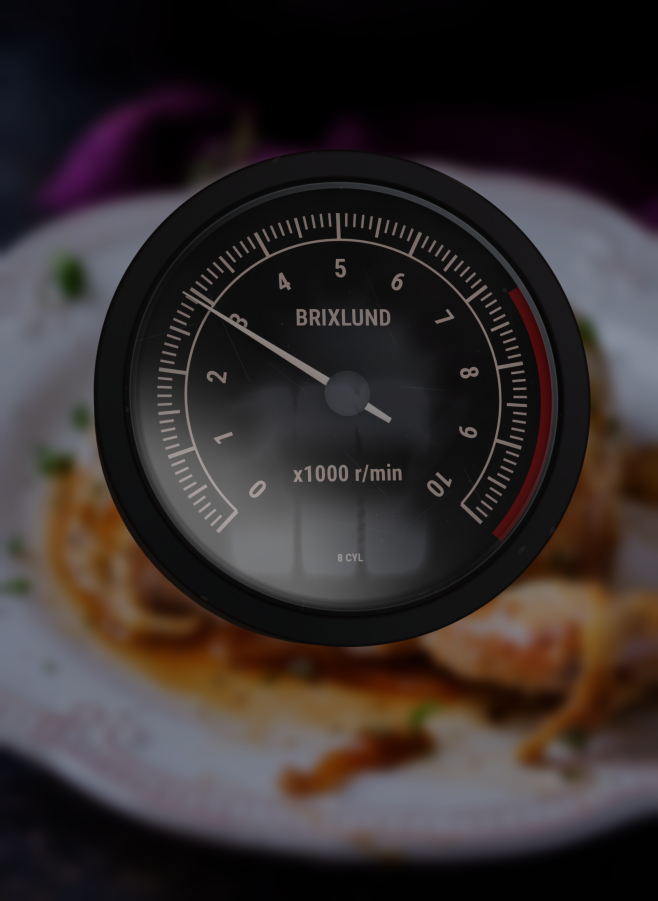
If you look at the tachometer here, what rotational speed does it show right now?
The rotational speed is 2900 rpm
